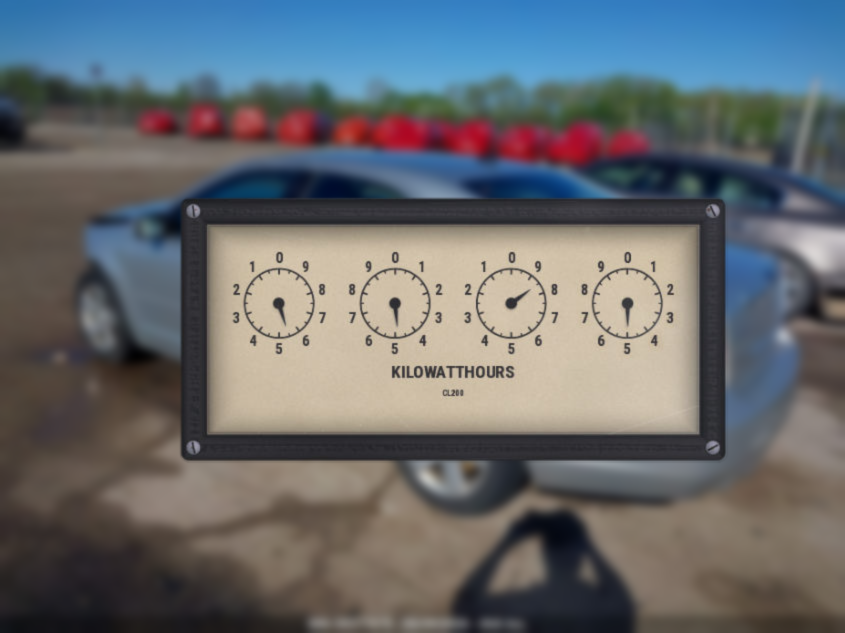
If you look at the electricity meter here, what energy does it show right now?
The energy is 5485 kWh
